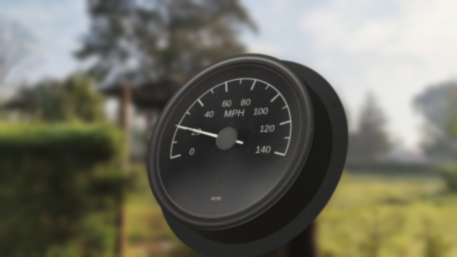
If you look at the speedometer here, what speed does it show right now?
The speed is 20 mph
